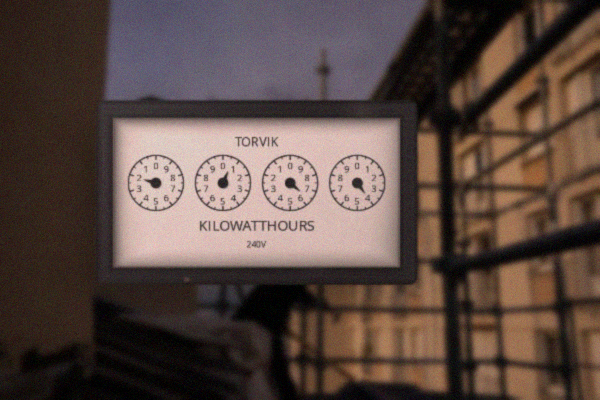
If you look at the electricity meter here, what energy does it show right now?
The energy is 2064 kWh
